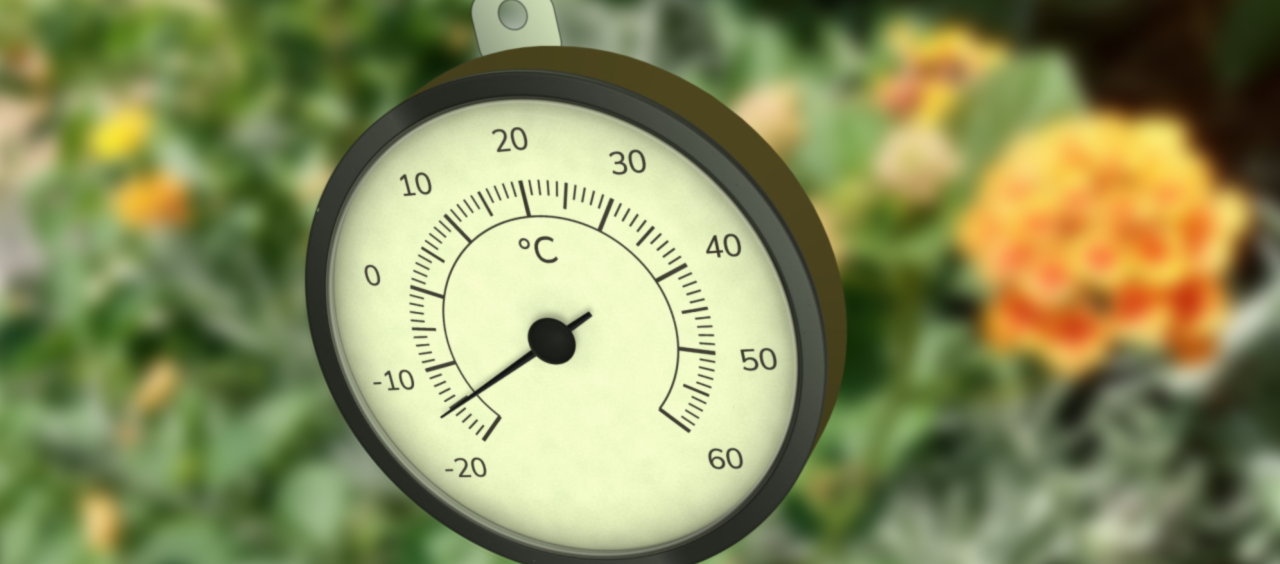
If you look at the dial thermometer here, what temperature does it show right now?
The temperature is -15 °C
